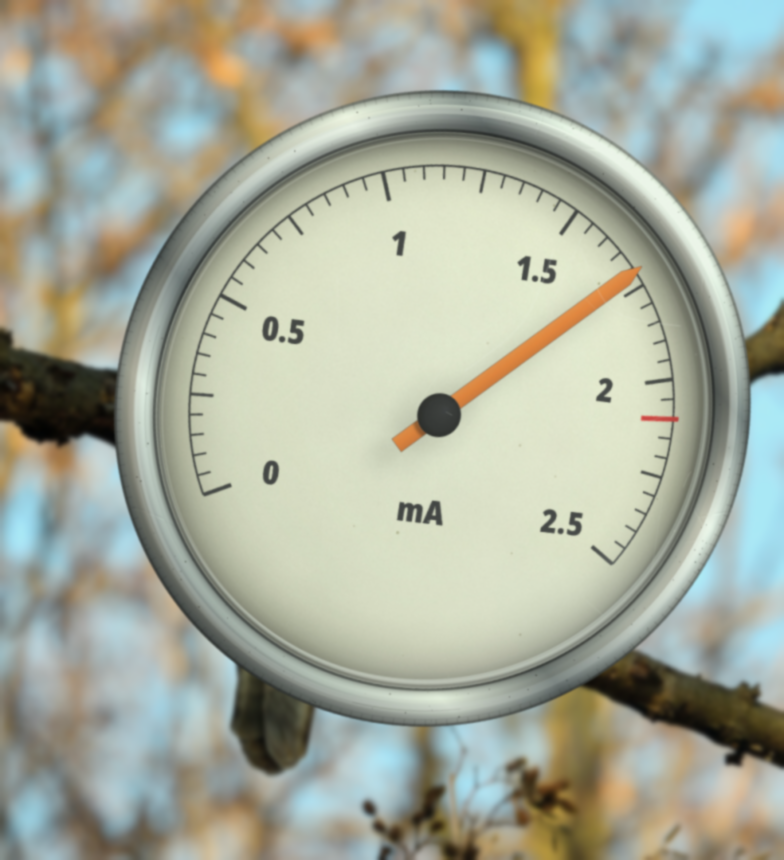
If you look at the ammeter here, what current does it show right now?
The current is 1.7 mA
